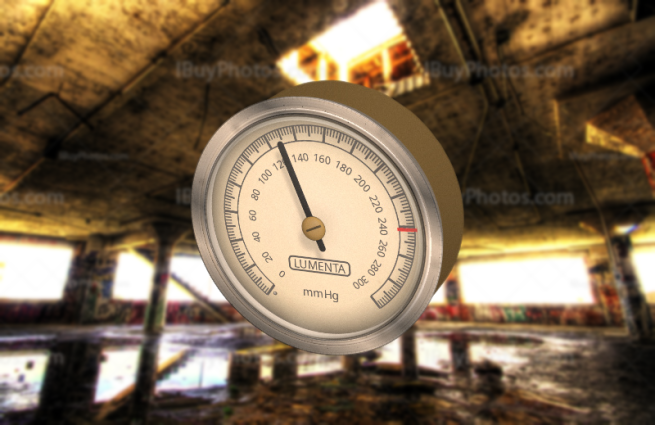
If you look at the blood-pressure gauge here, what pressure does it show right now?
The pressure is 130 mmHg
